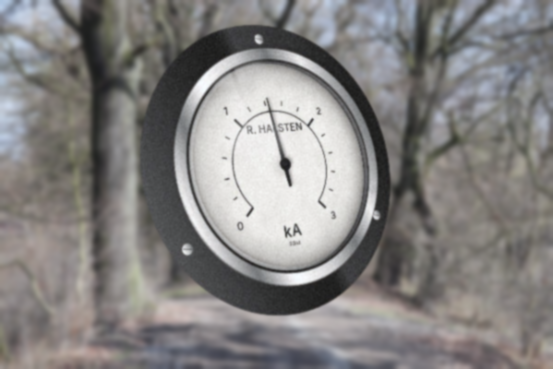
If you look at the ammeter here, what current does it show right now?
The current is 1.4 kA
